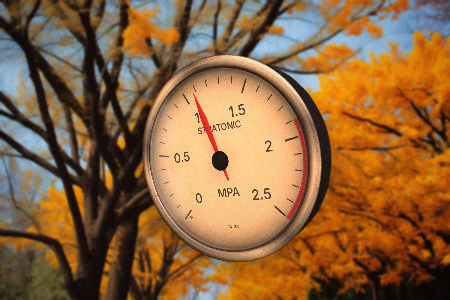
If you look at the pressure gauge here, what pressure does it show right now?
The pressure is 1.1 MPa
